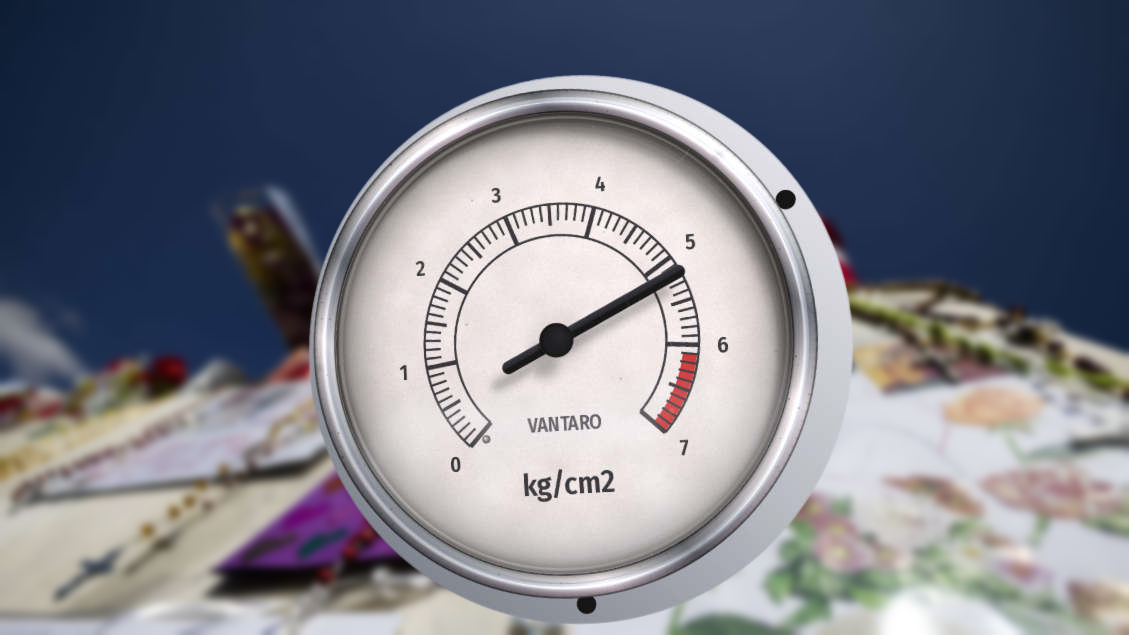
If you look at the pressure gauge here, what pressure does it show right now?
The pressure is 5.2 kg/cm²
